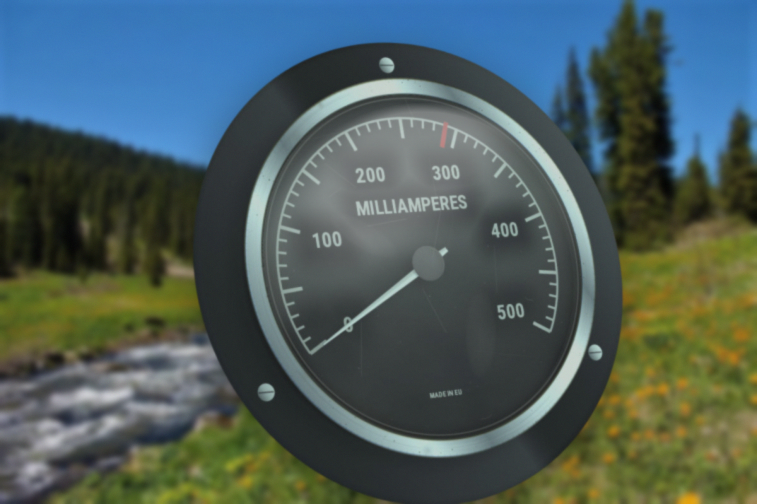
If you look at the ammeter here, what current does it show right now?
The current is 0 mA
